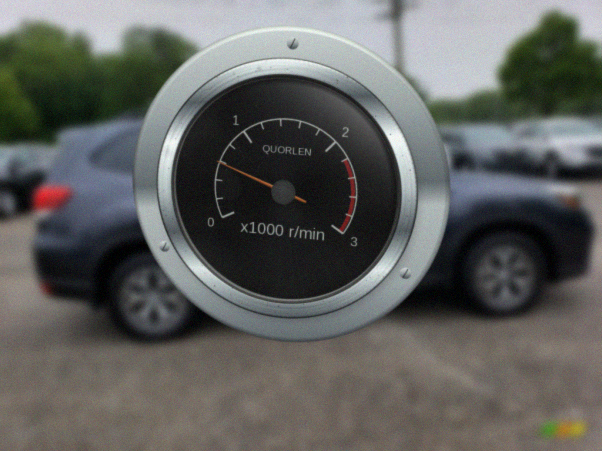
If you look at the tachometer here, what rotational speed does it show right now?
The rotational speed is 600 rpm
